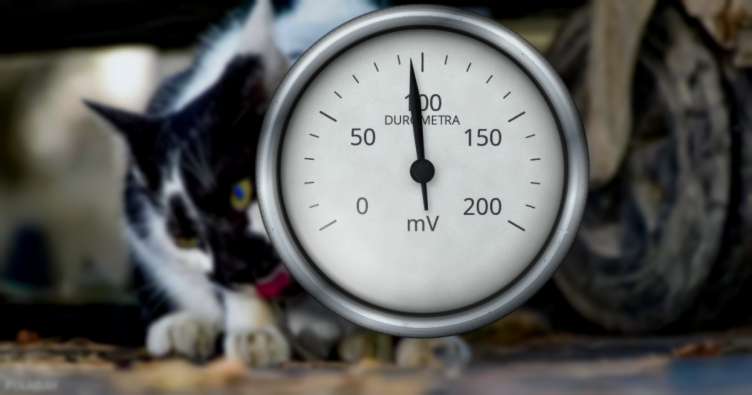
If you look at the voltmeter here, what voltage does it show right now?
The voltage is 95 mV
